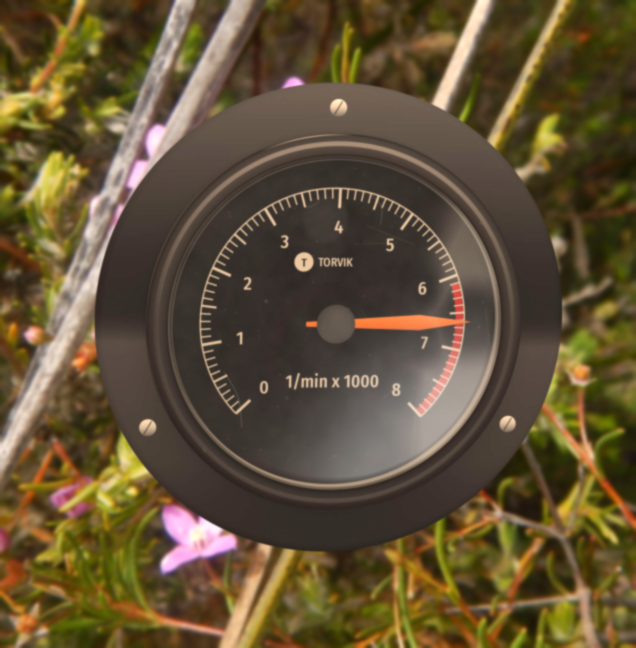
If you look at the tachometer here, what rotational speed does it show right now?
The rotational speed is 6600 rpm
